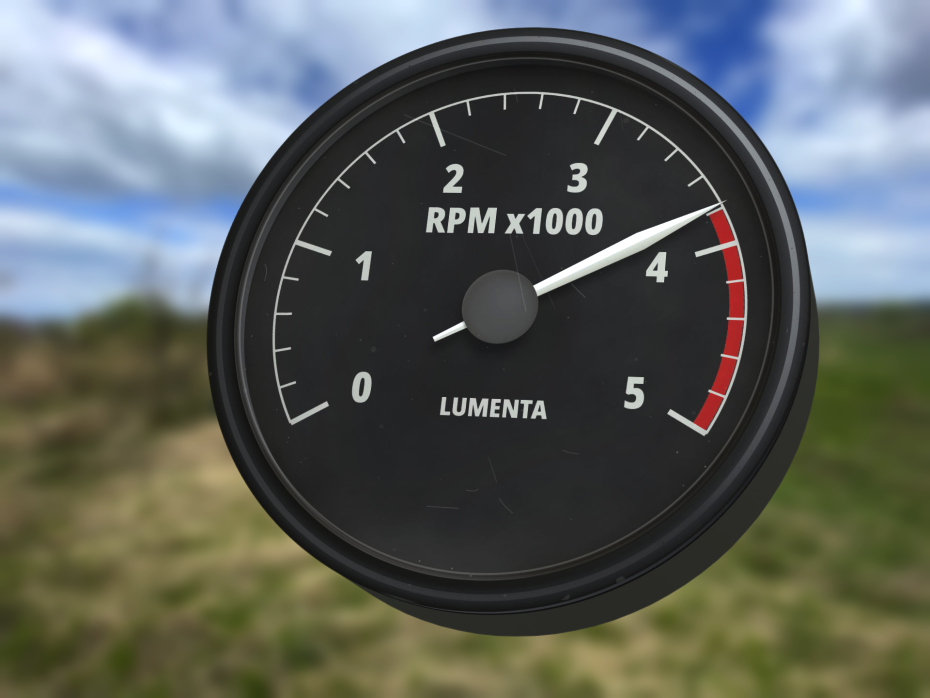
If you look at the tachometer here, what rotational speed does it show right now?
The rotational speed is 3800 rpm
